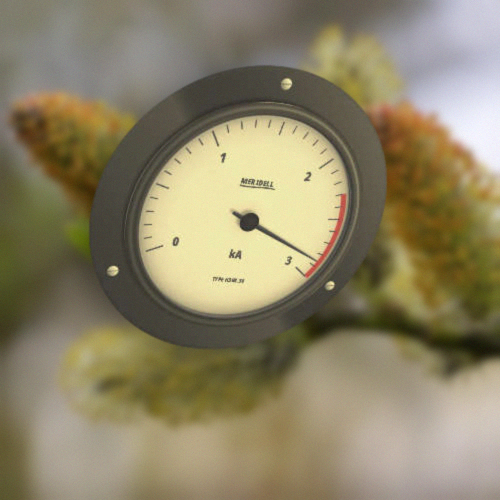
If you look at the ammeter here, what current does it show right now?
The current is 2.85 kA
